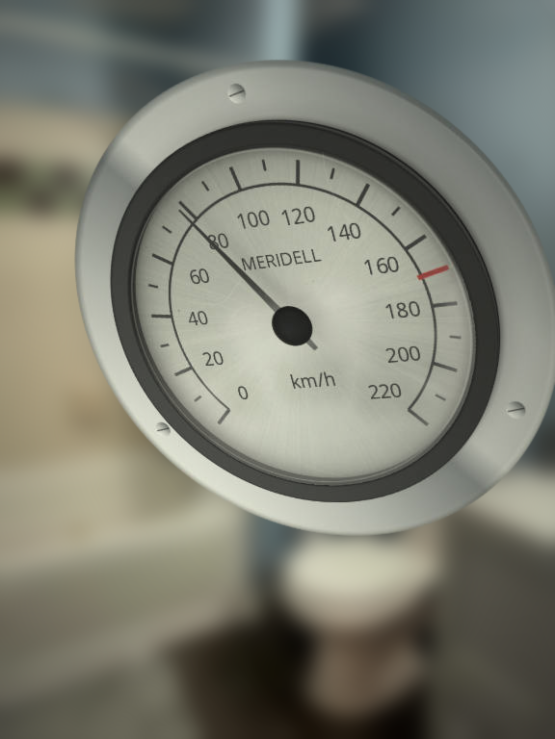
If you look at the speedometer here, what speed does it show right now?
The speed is 80 km/h
